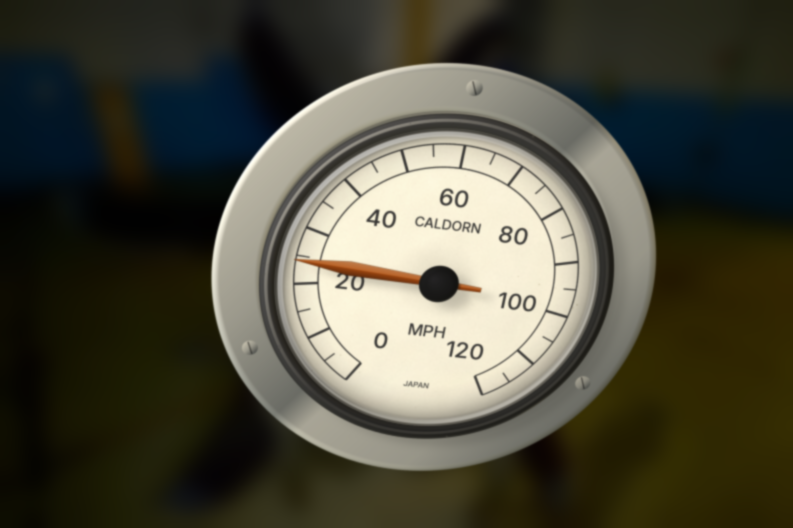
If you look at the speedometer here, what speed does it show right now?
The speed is 25 mph
